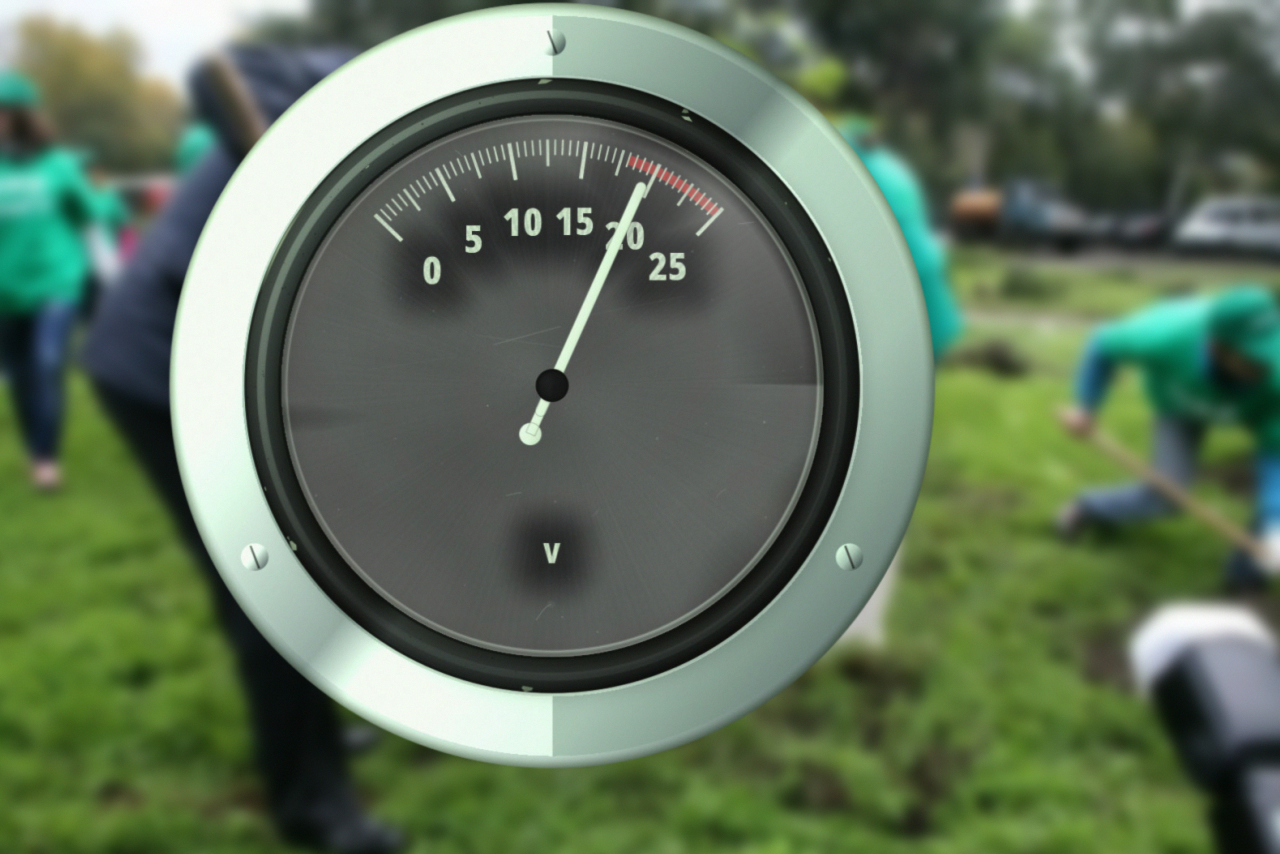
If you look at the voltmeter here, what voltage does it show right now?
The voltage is 19.5 V
